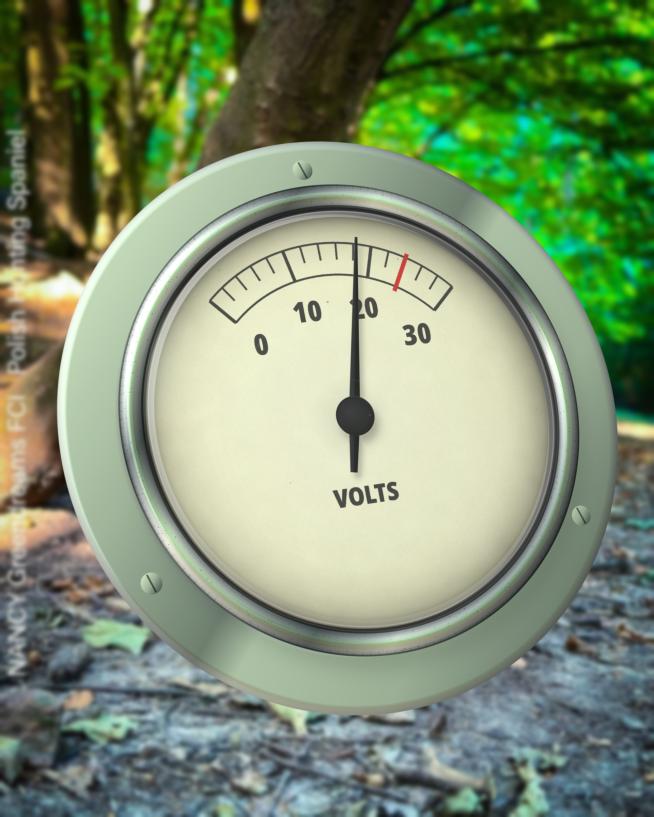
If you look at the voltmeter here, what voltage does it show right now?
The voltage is 18 V
